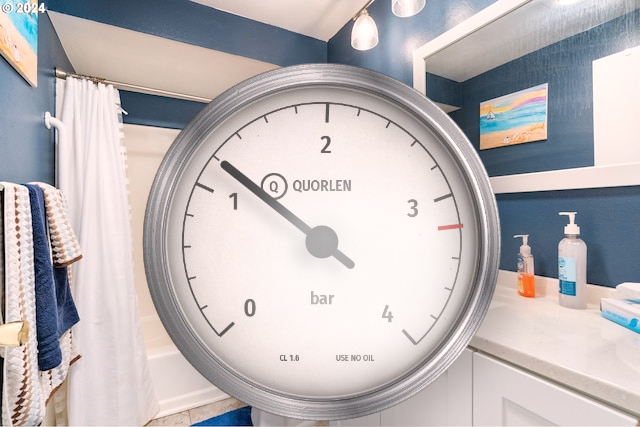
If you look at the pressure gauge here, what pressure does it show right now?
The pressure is 1.2 bar
